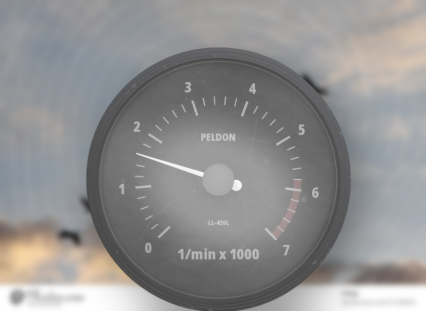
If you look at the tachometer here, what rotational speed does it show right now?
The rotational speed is 1600 rpm
